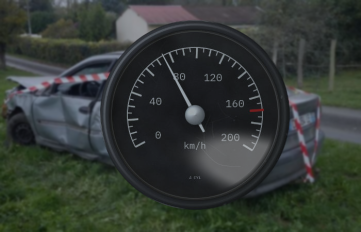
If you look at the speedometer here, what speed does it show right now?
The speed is 75 km/h
